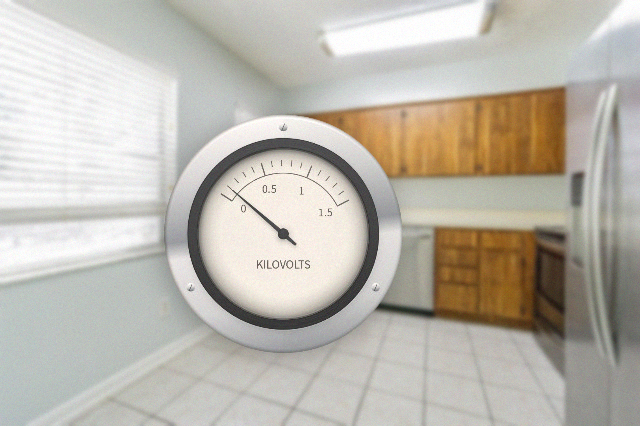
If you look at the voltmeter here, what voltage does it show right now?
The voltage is 0.1 kV
